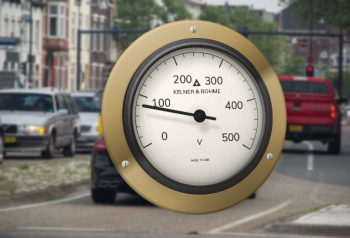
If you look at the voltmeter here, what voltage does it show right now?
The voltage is 80 V
